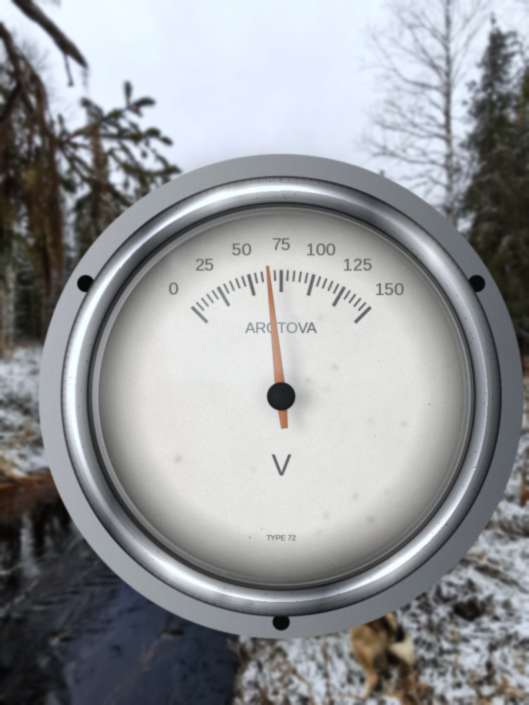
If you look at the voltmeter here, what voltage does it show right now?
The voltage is 65 V
